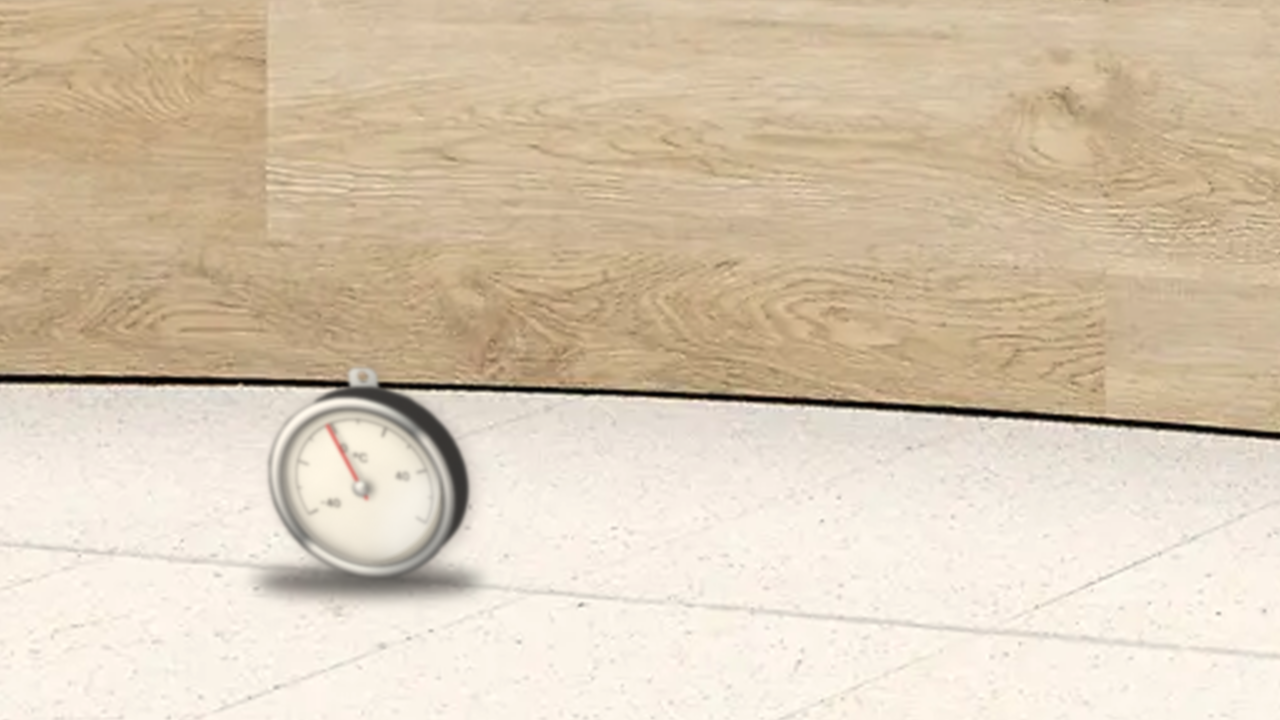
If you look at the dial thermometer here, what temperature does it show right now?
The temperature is 0 °C
